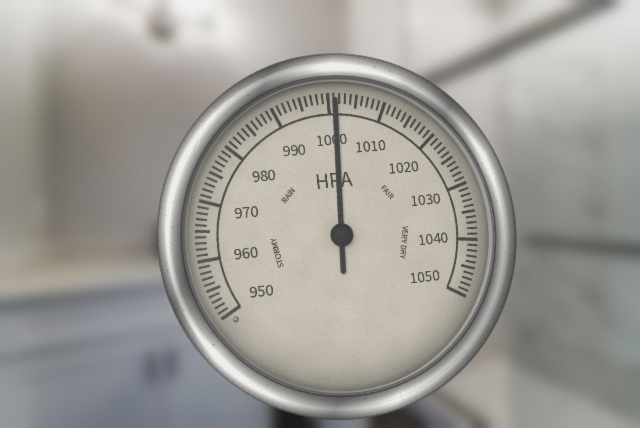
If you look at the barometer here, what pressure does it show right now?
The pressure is 1001 hPa
